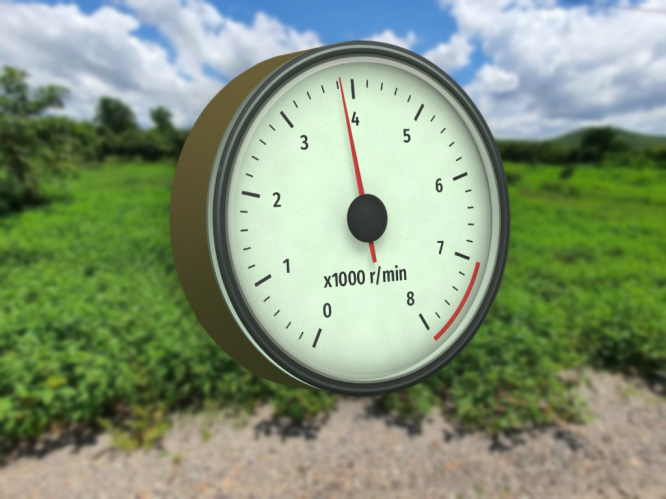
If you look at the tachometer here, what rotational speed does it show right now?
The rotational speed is 3800 rpm
